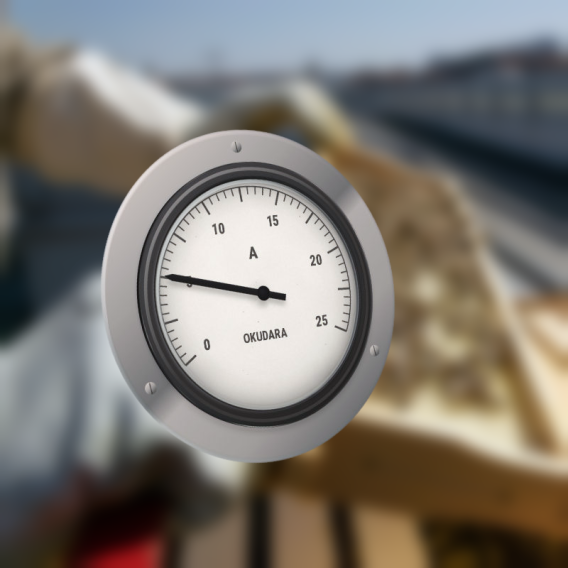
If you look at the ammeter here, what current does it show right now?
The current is 5 A
